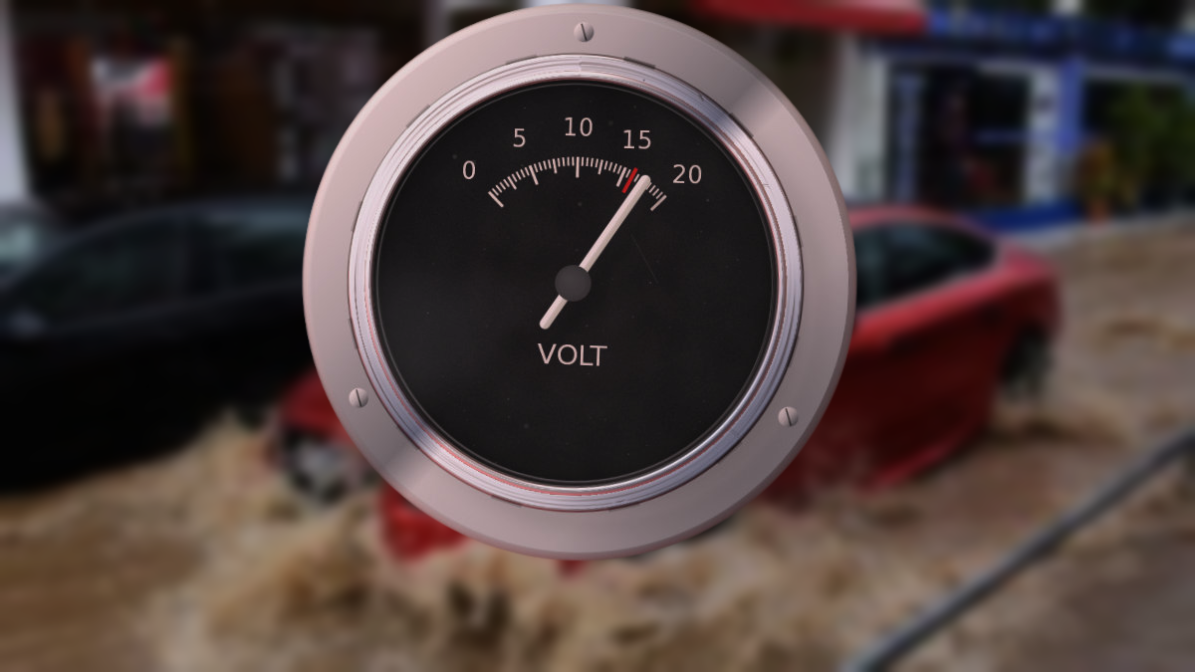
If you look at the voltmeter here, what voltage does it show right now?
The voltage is 17.5 V
